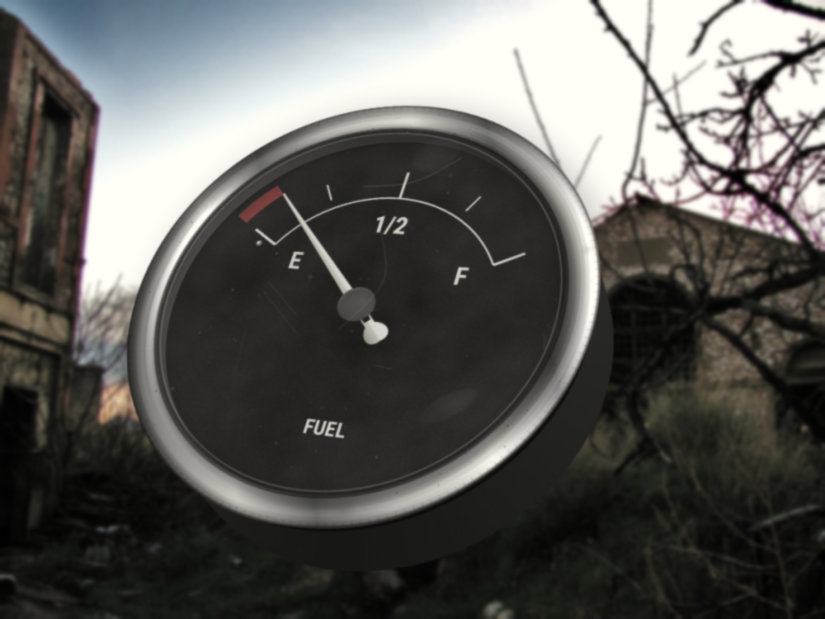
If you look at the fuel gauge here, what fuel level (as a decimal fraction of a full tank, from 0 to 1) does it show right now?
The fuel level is 0.125
